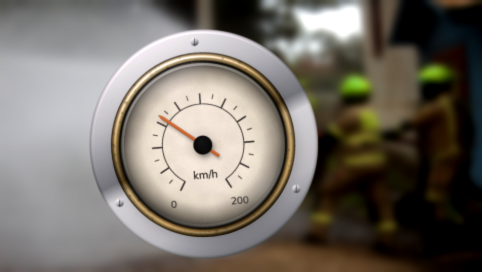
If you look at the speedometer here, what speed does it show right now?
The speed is 65 km/h
